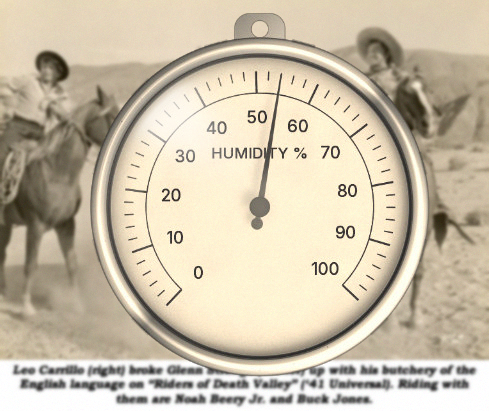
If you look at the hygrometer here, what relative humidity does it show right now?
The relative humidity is 54 %
